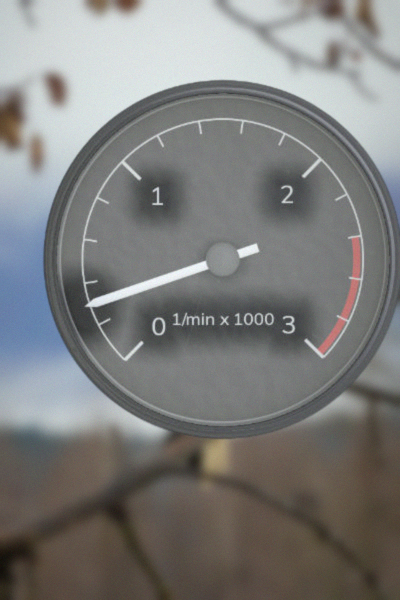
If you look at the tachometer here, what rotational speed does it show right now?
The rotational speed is 300 rpm
